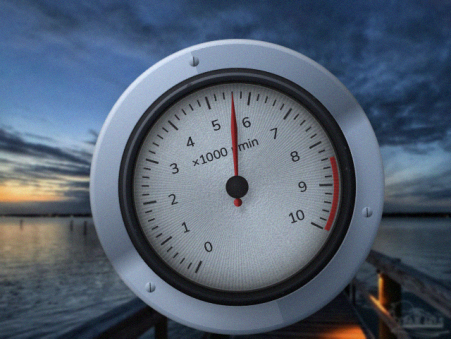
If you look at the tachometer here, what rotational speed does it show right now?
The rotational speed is 5600 rpm
